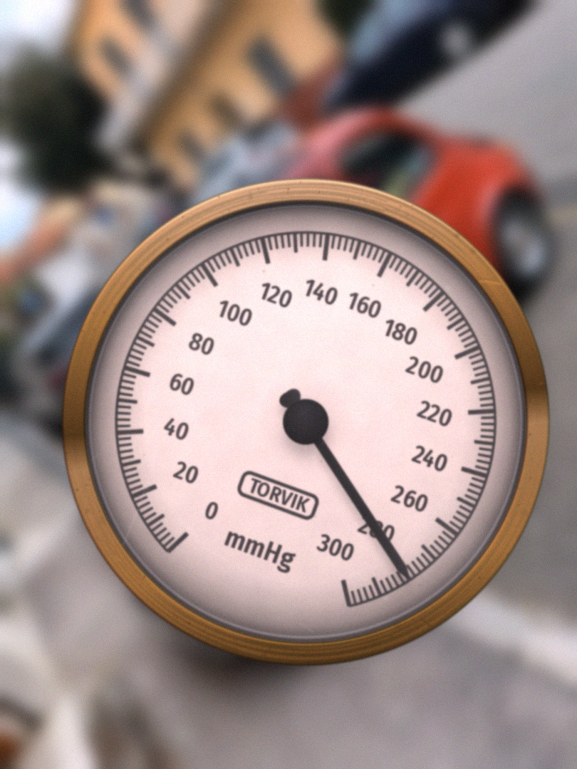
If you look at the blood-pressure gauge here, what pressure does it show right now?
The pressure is 280 mmHg
